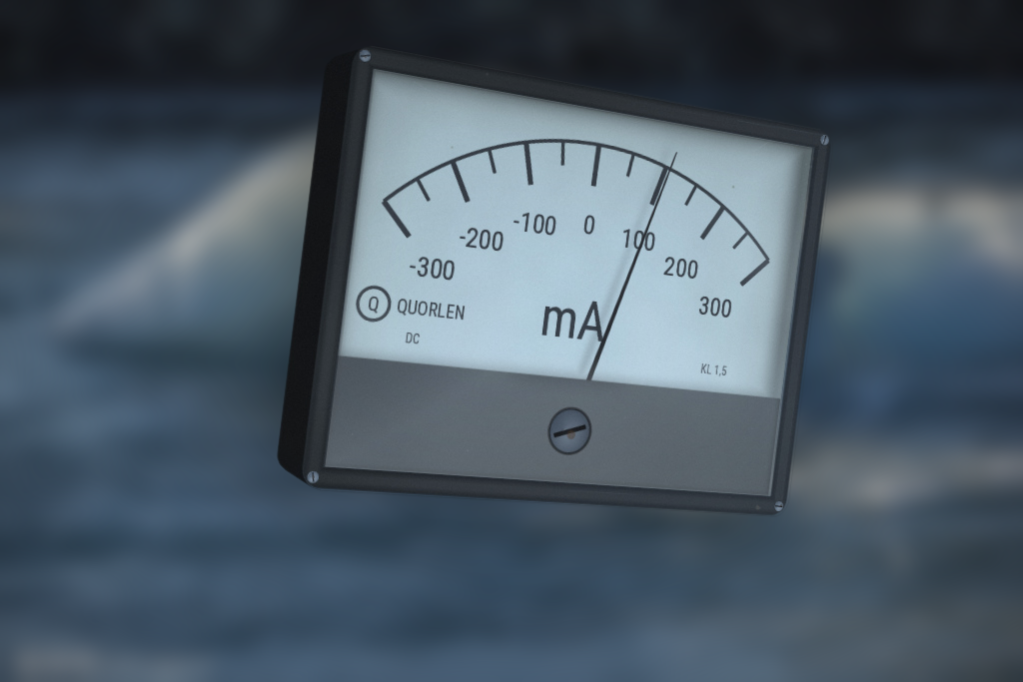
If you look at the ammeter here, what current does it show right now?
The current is 100 mA
